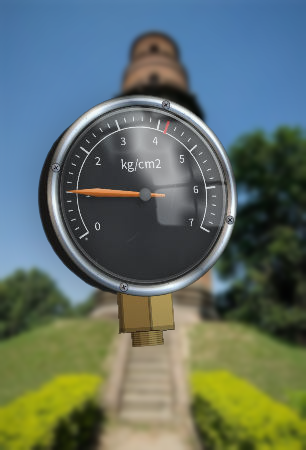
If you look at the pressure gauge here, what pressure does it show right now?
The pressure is 1 kg/cm²
